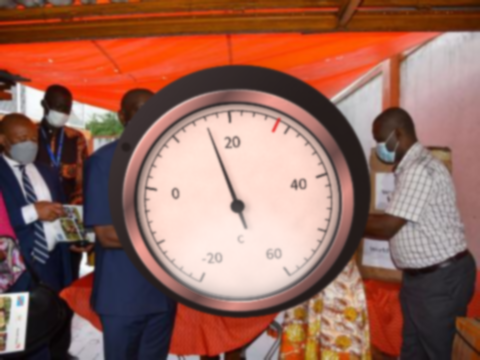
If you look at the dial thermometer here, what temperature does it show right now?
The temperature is 16 °C
